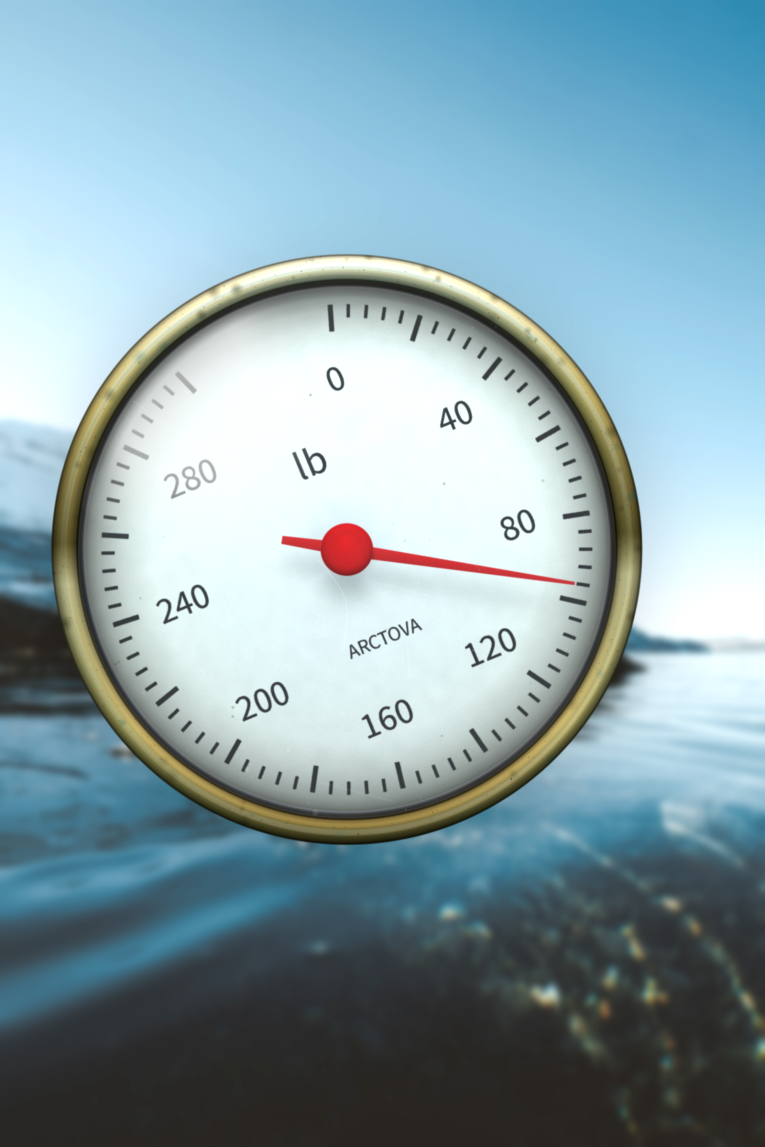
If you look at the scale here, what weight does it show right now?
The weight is 96 lb
